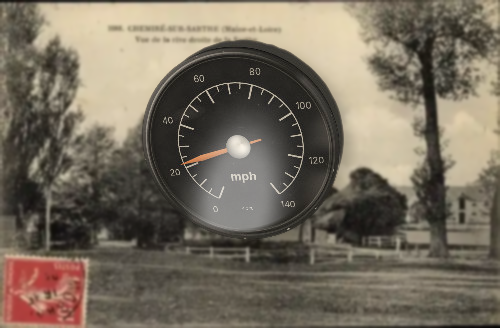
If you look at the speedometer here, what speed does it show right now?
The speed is 22.5 mph
